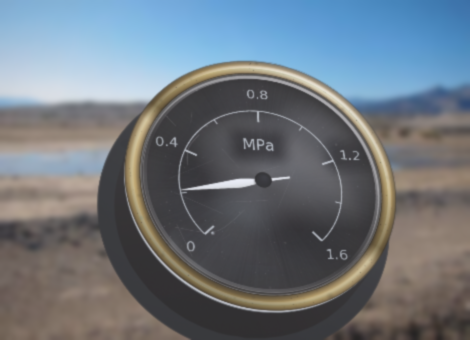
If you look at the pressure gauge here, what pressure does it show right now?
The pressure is 0.2 MPa
